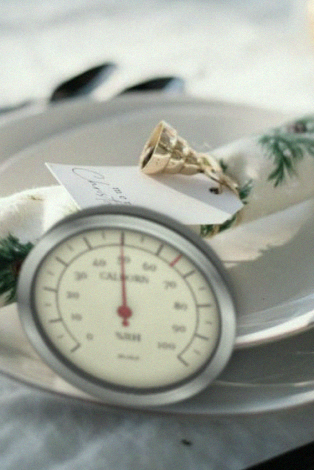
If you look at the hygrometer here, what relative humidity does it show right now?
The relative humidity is 50 %
